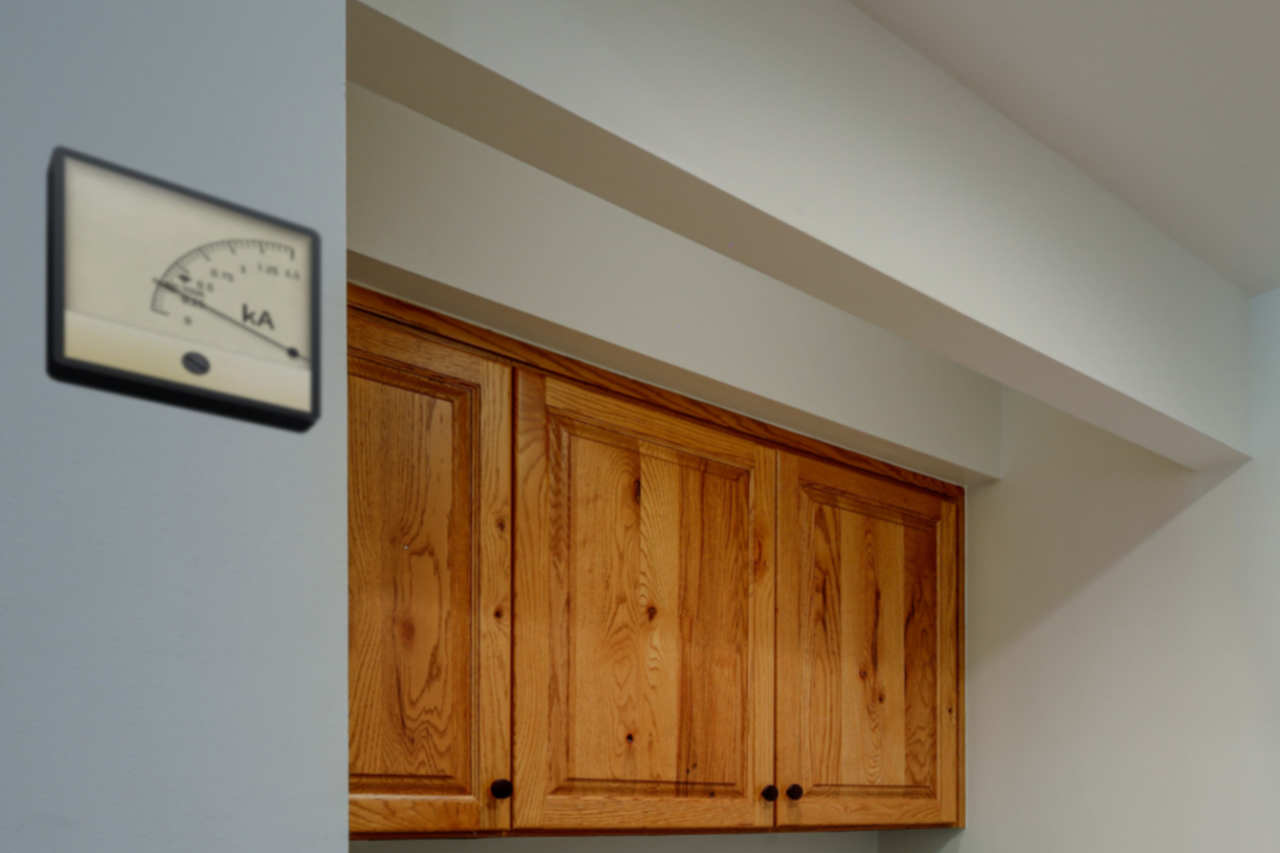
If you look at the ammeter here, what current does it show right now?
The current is 0.25 kA
